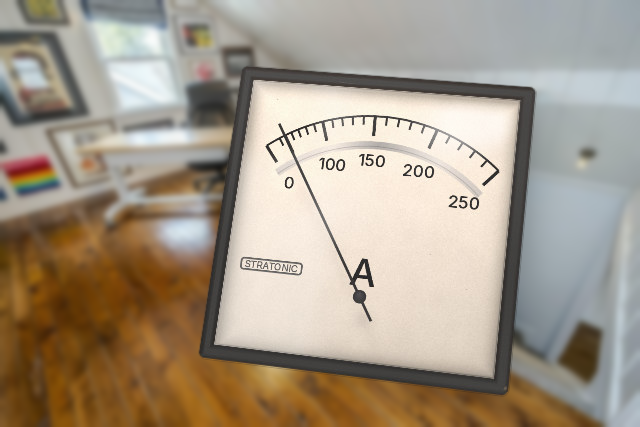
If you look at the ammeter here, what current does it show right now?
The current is 50 A
